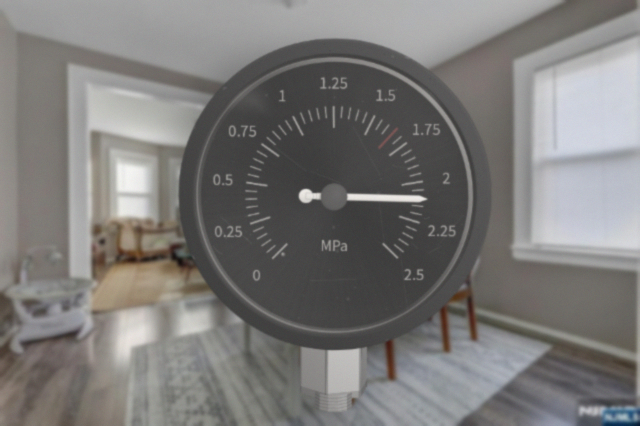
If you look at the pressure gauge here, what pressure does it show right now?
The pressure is 2.1 MPa
